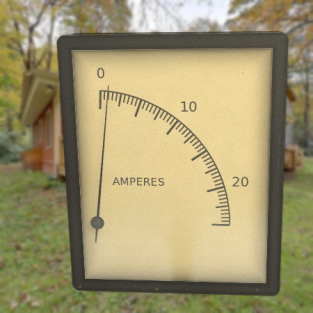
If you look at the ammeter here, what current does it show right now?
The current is 1 A
